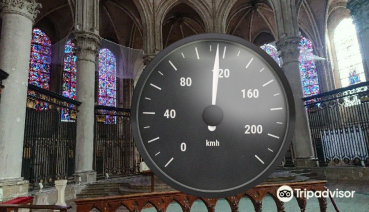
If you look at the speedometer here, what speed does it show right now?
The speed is 115 km/h
